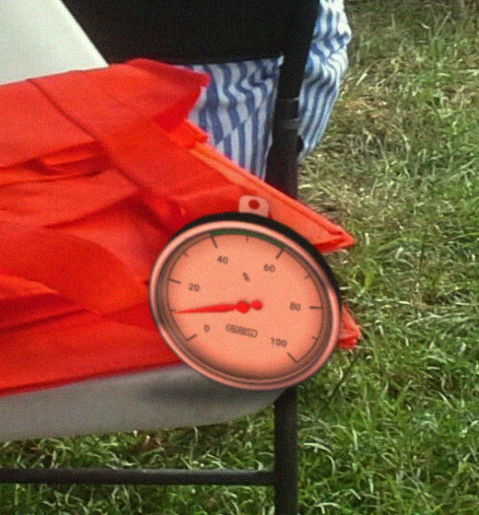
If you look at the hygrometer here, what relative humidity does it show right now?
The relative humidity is 10 %
